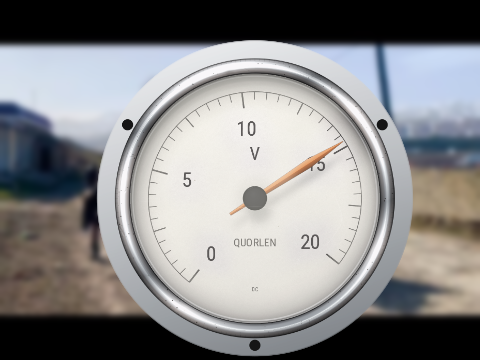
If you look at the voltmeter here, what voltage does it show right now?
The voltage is 14.75 V
